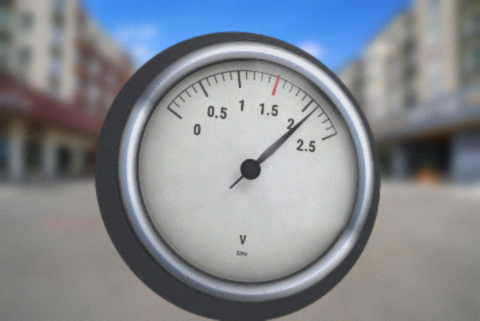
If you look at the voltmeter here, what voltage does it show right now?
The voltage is 2.1 V
